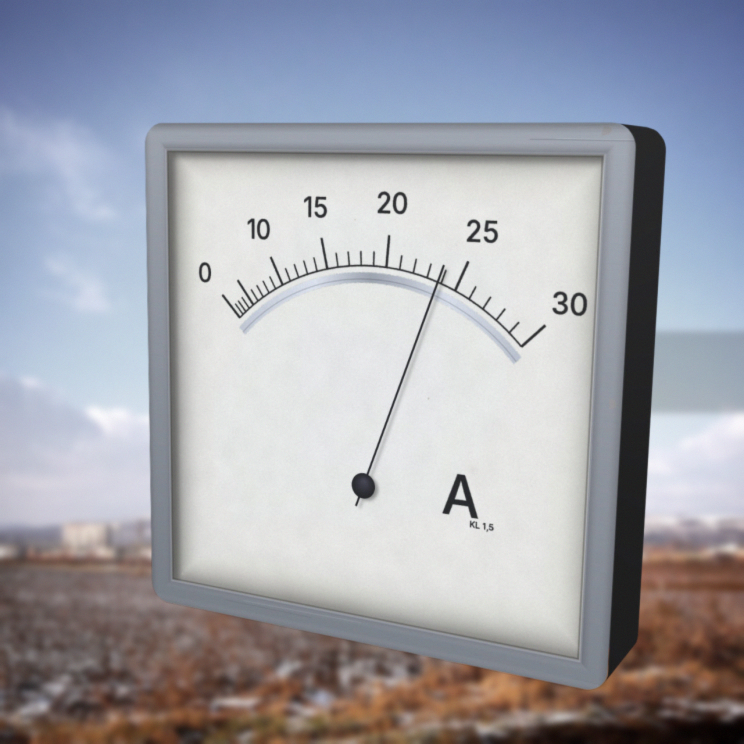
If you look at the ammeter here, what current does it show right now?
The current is 24 A
